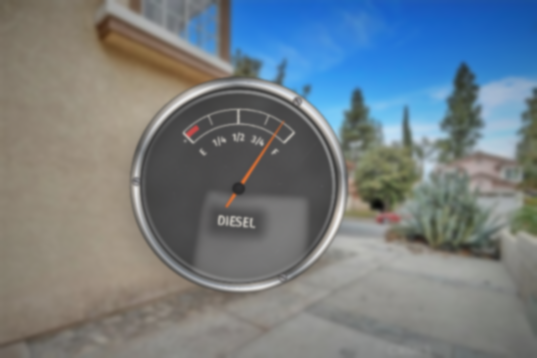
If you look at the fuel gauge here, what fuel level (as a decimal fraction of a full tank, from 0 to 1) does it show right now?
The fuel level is 0.875
